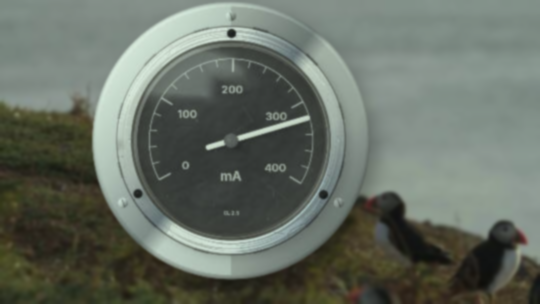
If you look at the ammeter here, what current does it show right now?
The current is 320 mA
